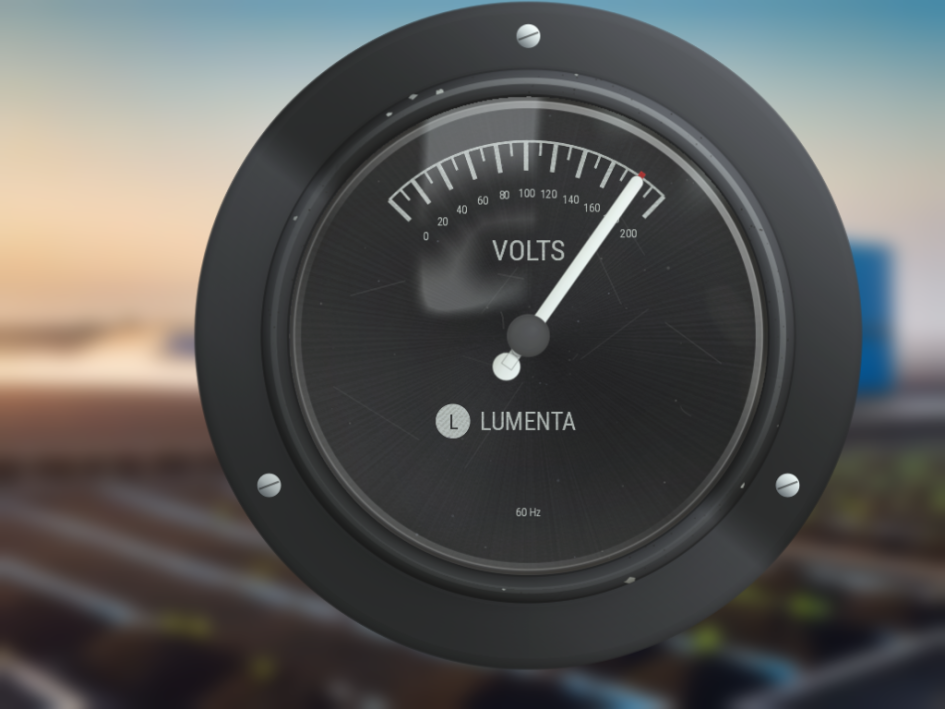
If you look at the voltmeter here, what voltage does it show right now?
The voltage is 180 V
